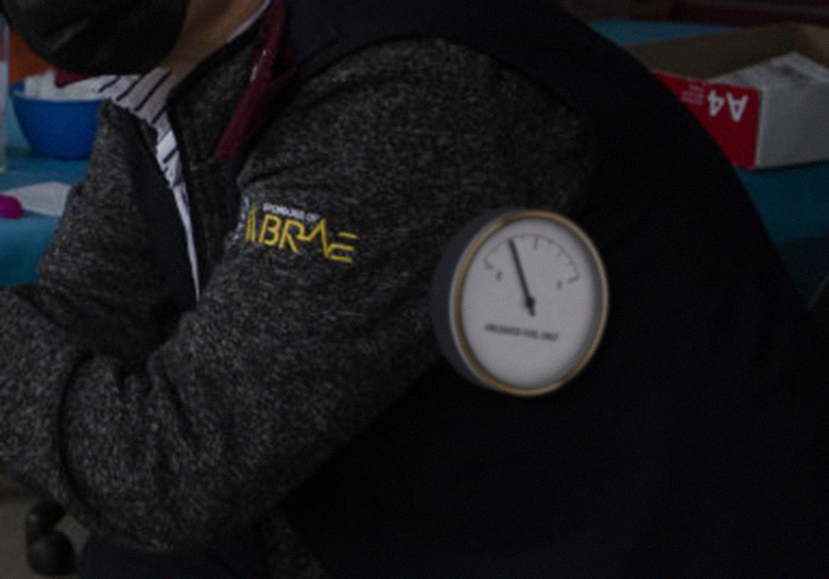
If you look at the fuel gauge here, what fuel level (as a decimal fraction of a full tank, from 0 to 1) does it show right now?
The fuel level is 0.25
